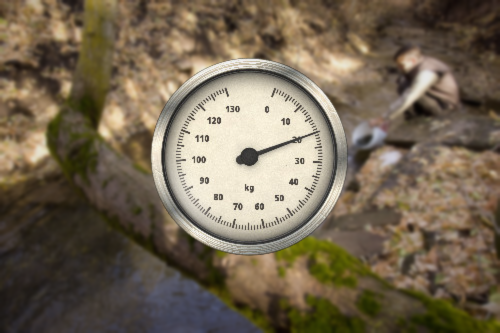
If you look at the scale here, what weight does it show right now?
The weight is 20 kg
